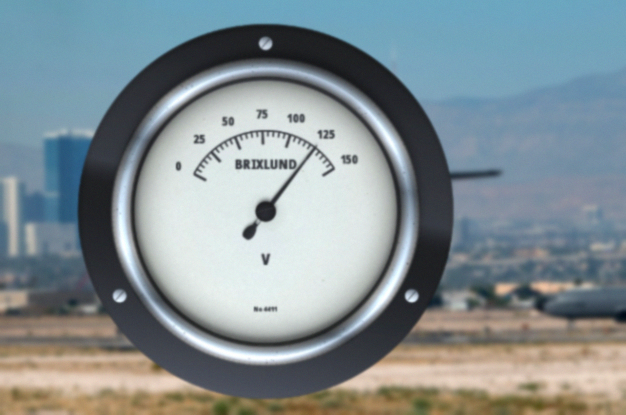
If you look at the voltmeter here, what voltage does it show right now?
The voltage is 125 V
